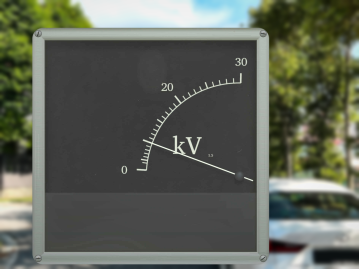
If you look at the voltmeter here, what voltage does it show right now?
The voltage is 10 kV
